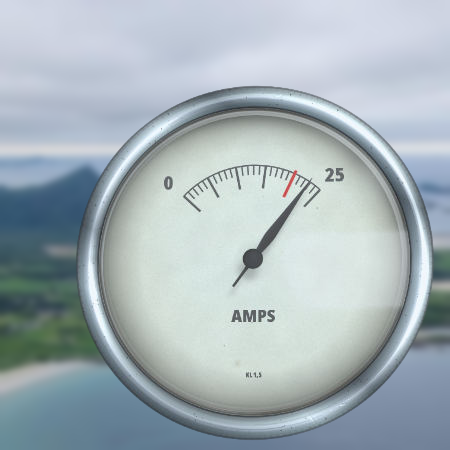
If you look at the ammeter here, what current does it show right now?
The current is 23 A
